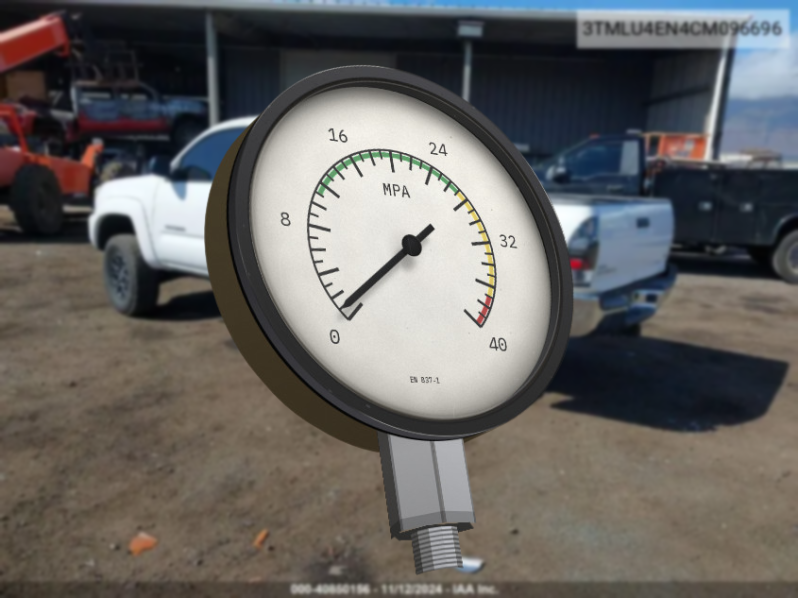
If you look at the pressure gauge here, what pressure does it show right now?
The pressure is 1 MPa
